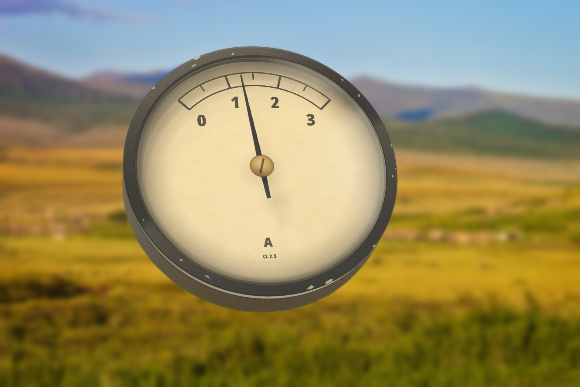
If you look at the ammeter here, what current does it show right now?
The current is 1.25 A
